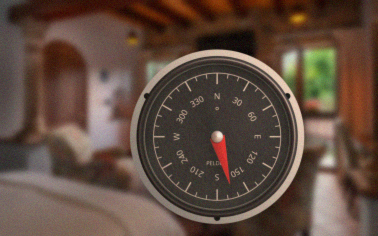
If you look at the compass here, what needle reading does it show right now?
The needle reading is 165 °
